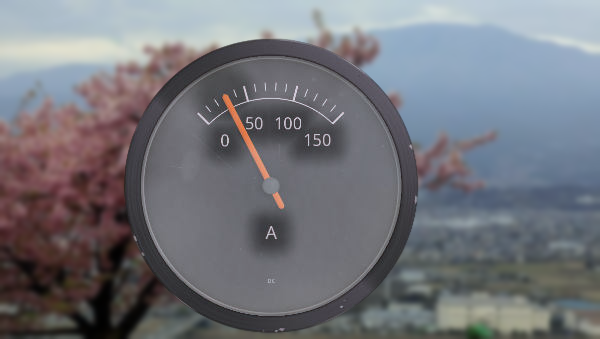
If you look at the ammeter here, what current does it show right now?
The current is 30 A
